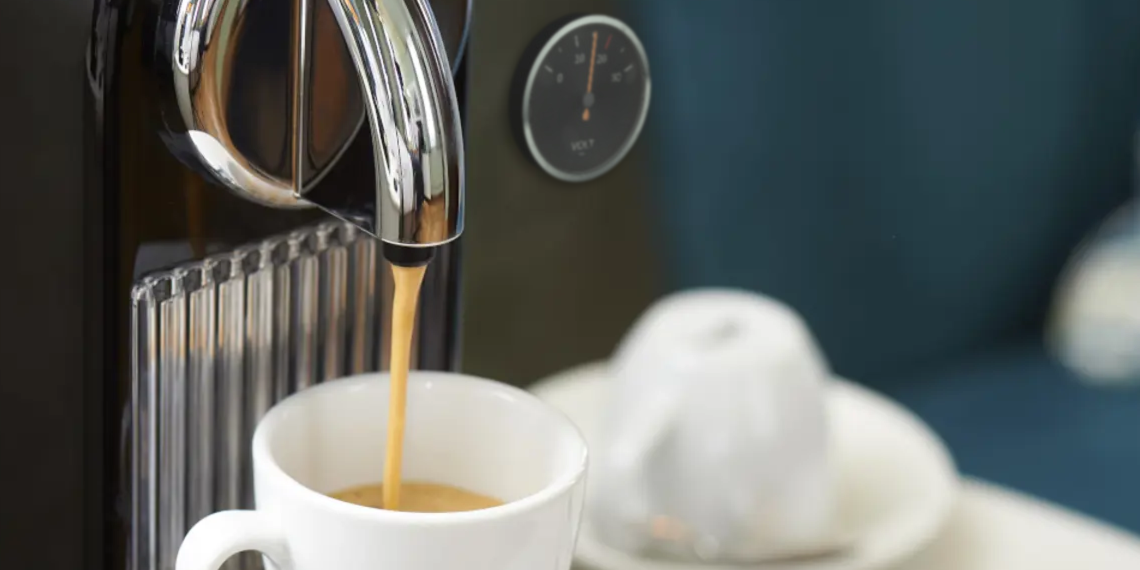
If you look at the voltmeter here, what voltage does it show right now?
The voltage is 15 V
